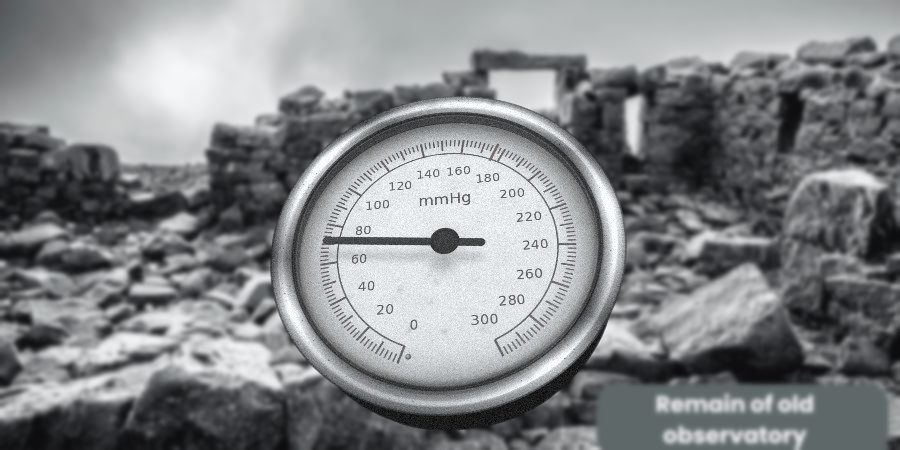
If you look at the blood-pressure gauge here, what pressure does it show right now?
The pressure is 70 mmHg
